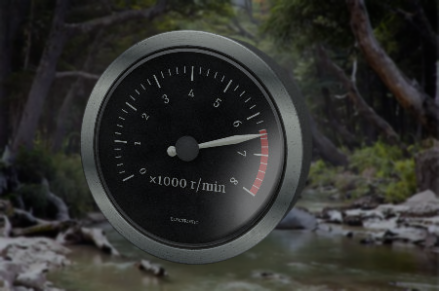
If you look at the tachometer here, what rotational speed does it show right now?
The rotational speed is 6500 rpm
